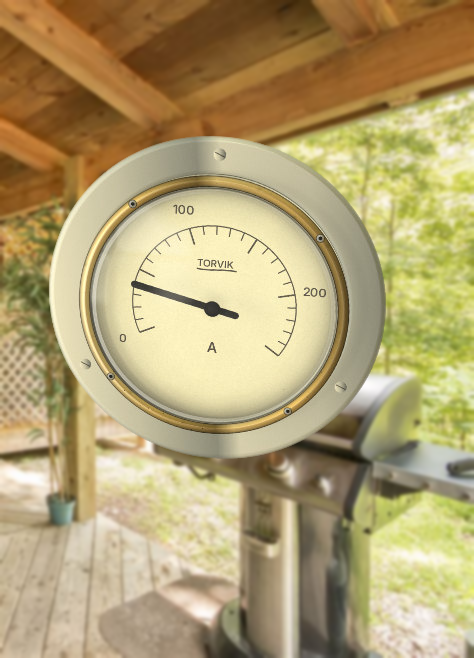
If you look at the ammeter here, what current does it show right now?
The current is 40 A
